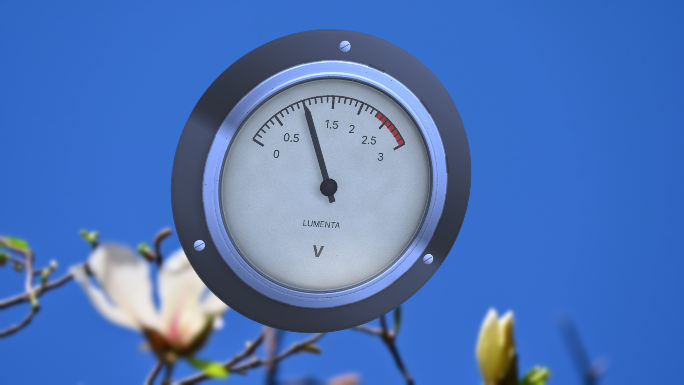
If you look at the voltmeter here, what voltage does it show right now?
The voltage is 1 V
